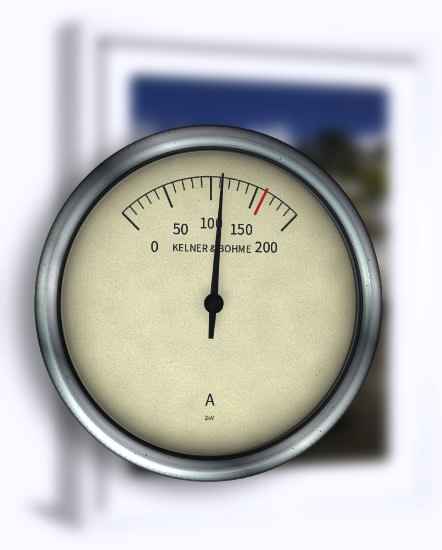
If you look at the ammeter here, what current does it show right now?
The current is 110 A
